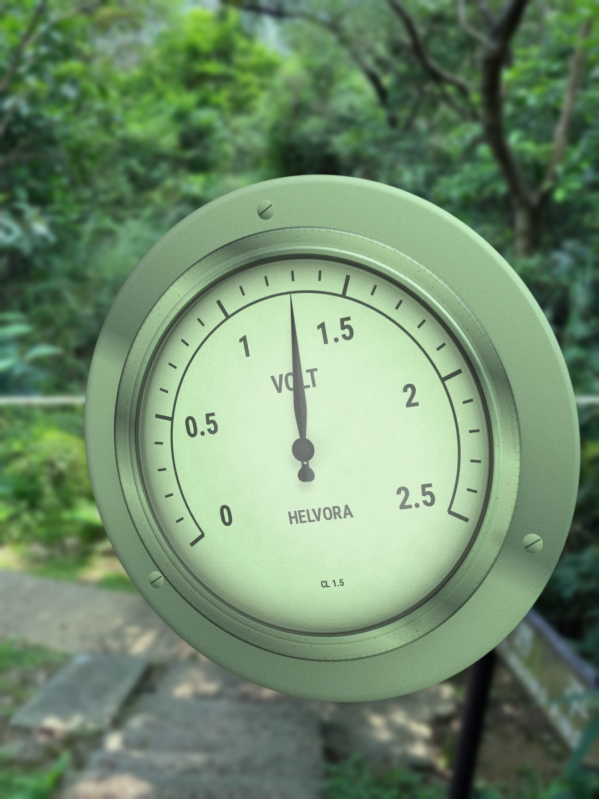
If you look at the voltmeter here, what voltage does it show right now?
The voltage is 1.3 V
